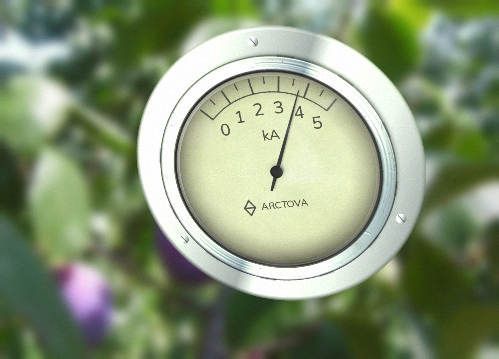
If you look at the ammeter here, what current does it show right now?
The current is 3.75 kA
